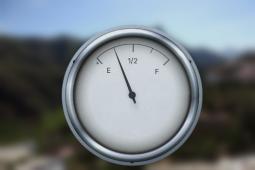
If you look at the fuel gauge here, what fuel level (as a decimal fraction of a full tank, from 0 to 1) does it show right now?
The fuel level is 0.25
